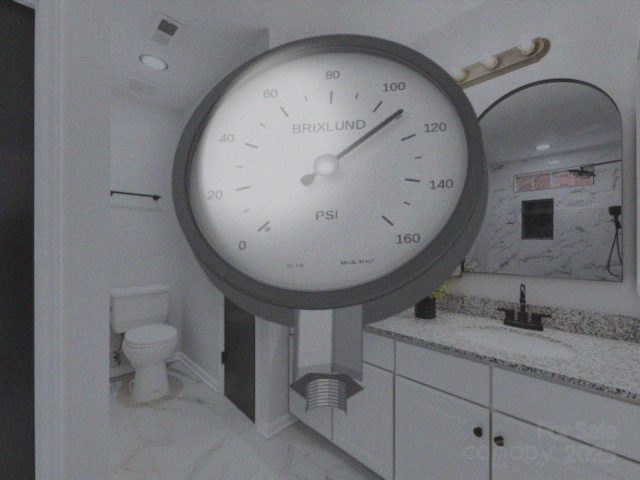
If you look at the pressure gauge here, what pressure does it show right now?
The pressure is 110 psi
